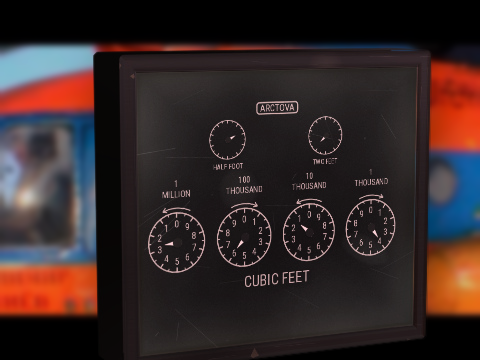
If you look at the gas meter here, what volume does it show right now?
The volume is 261400 ft³
